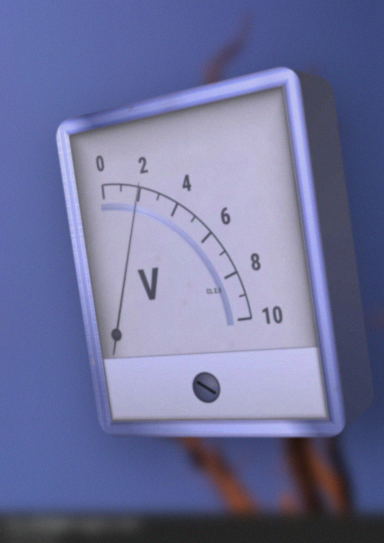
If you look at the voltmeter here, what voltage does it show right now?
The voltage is 2 V
